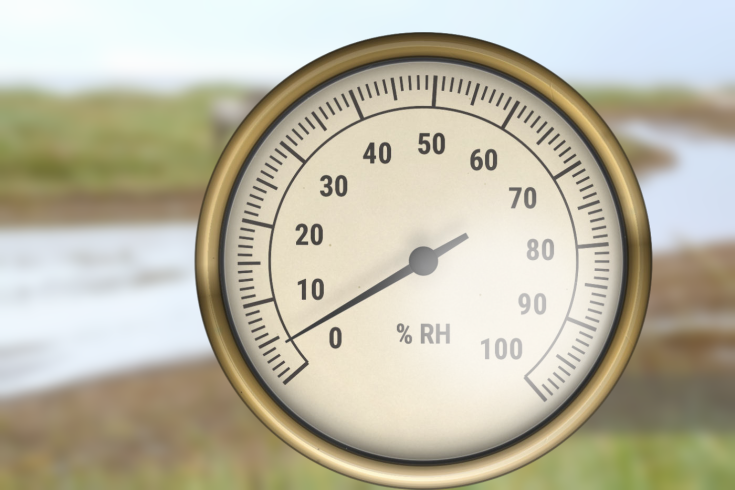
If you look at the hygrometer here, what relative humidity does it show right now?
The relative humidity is 4 %
